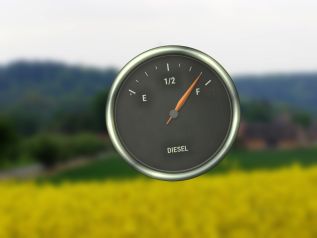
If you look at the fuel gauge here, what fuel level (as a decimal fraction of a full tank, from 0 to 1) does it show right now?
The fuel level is 0.875
